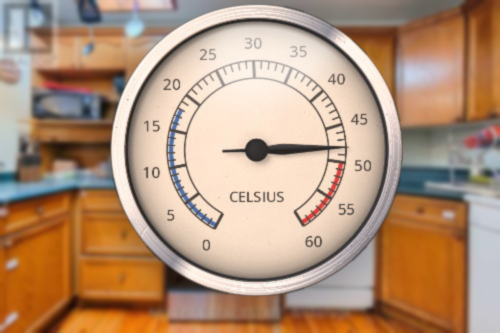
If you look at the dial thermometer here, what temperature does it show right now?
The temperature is 48 °C
